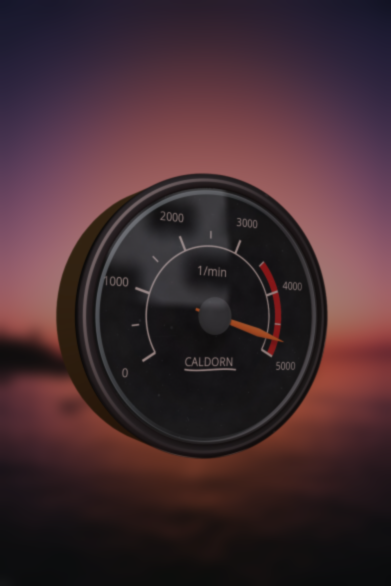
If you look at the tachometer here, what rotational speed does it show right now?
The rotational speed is 4750 rpm
